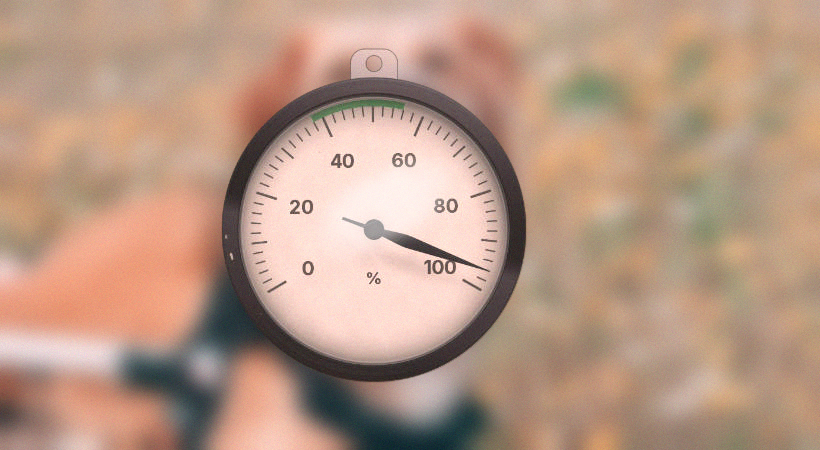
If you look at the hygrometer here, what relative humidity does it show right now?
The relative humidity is 96 %
